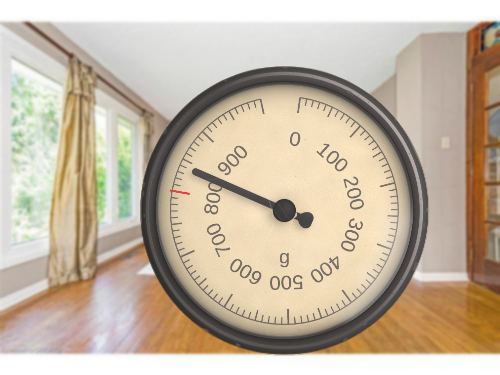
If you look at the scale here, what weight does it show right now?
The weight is 840 g
